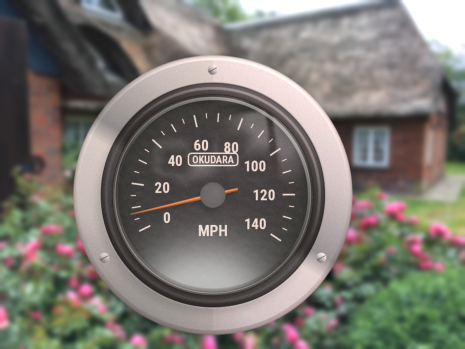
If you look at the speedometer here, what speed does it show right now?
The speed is 7.5 mph
